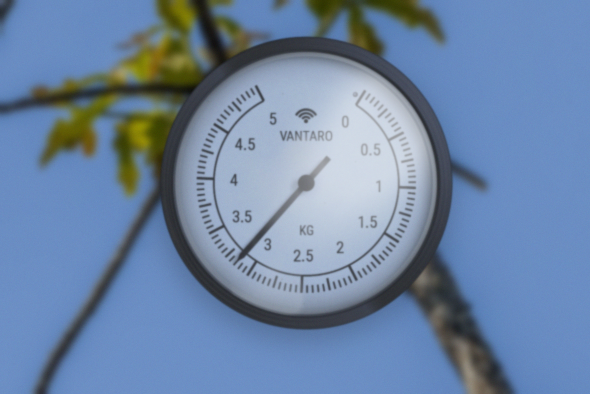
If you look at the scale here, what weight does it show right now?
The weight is 3.15 kg
